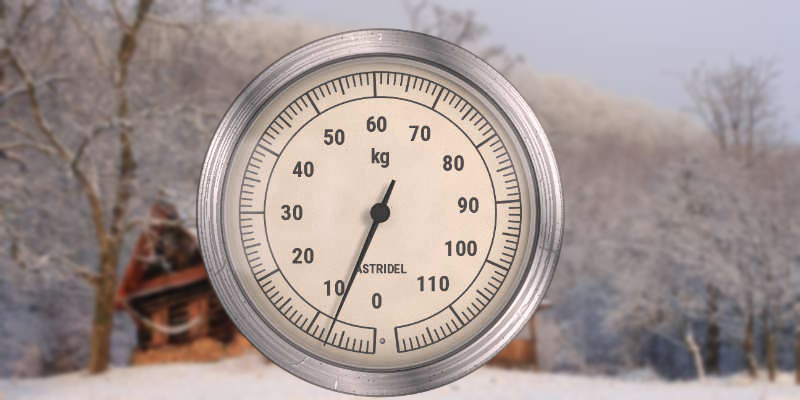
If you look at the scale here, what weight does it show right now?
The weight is 7 kg
